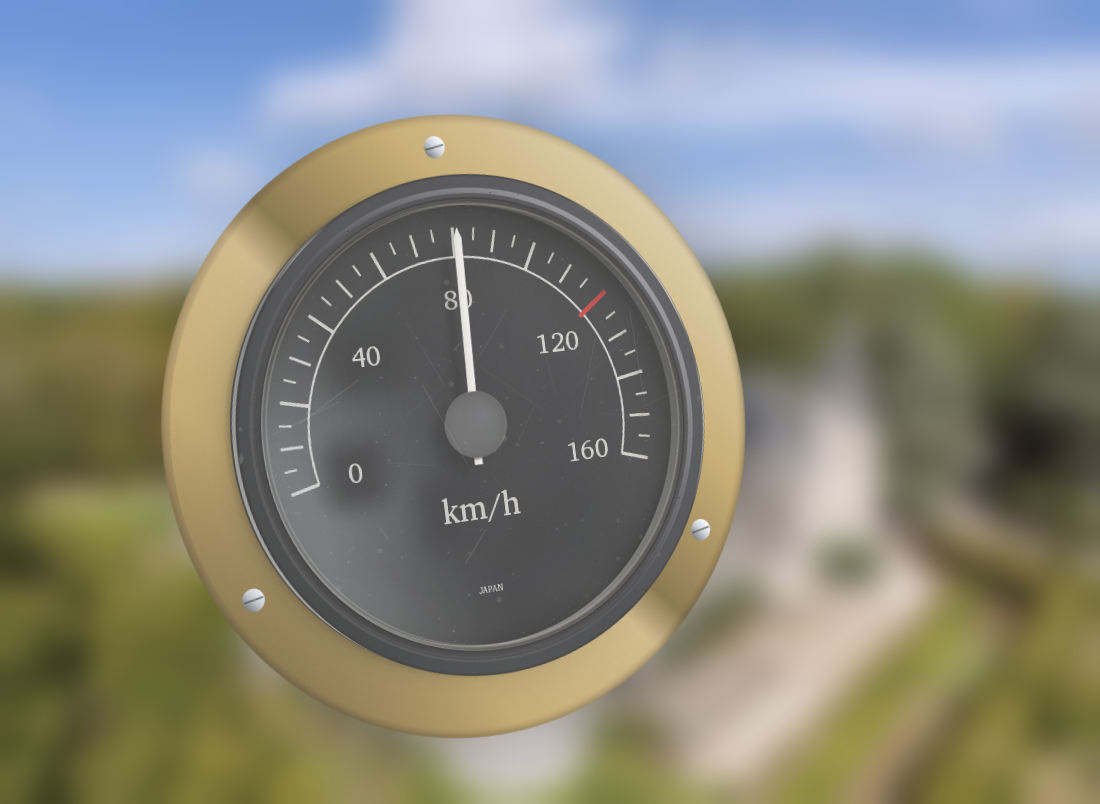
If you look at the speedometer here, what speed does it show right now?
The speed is 80 km/h
